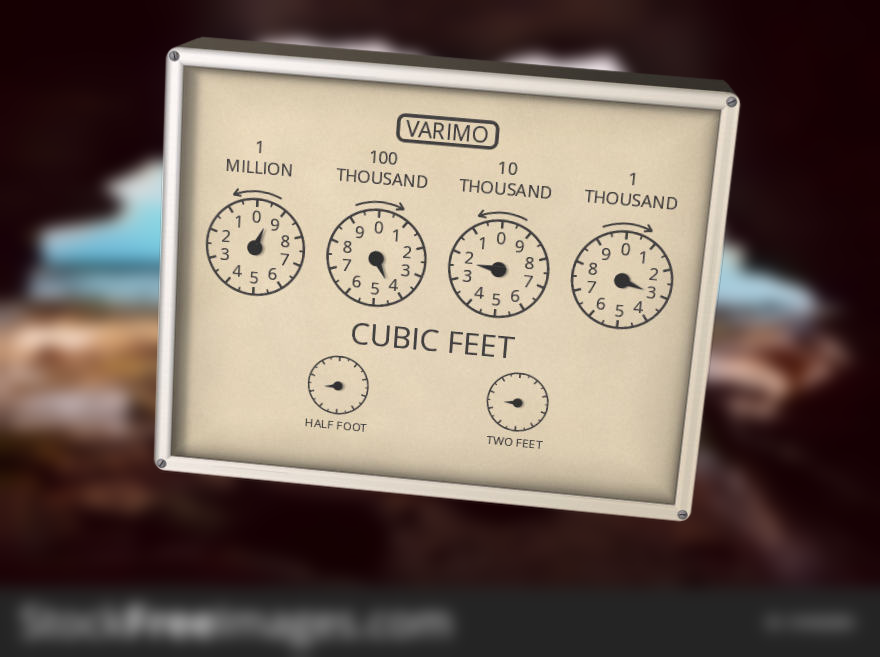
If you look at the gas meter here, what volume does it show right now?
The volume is 942300 ft³
